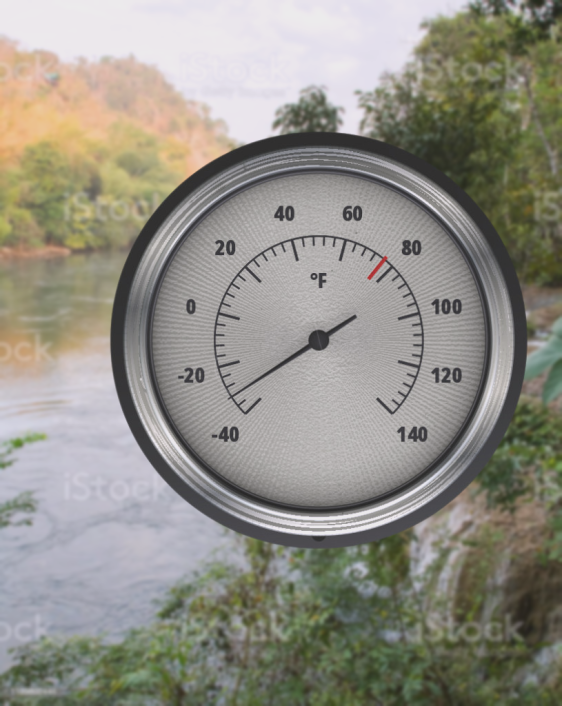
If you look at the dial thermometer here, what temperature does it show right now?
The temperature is -32 °F
